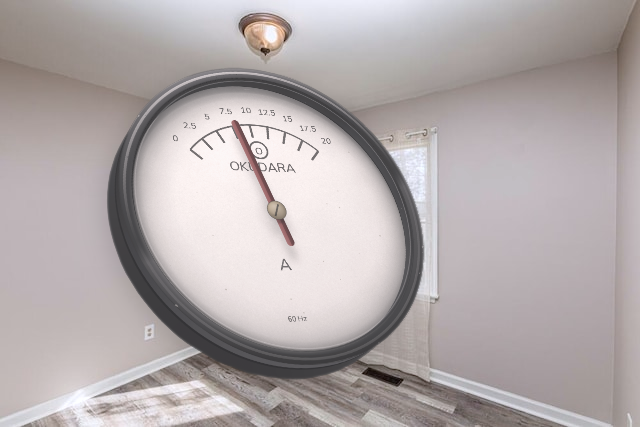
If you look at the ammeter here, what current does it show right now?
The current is 7.5 A
